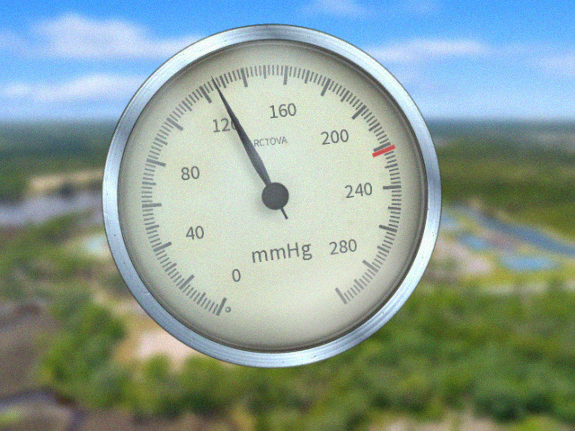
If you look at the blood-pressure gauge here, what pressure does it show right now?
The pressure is 126 mmHg
